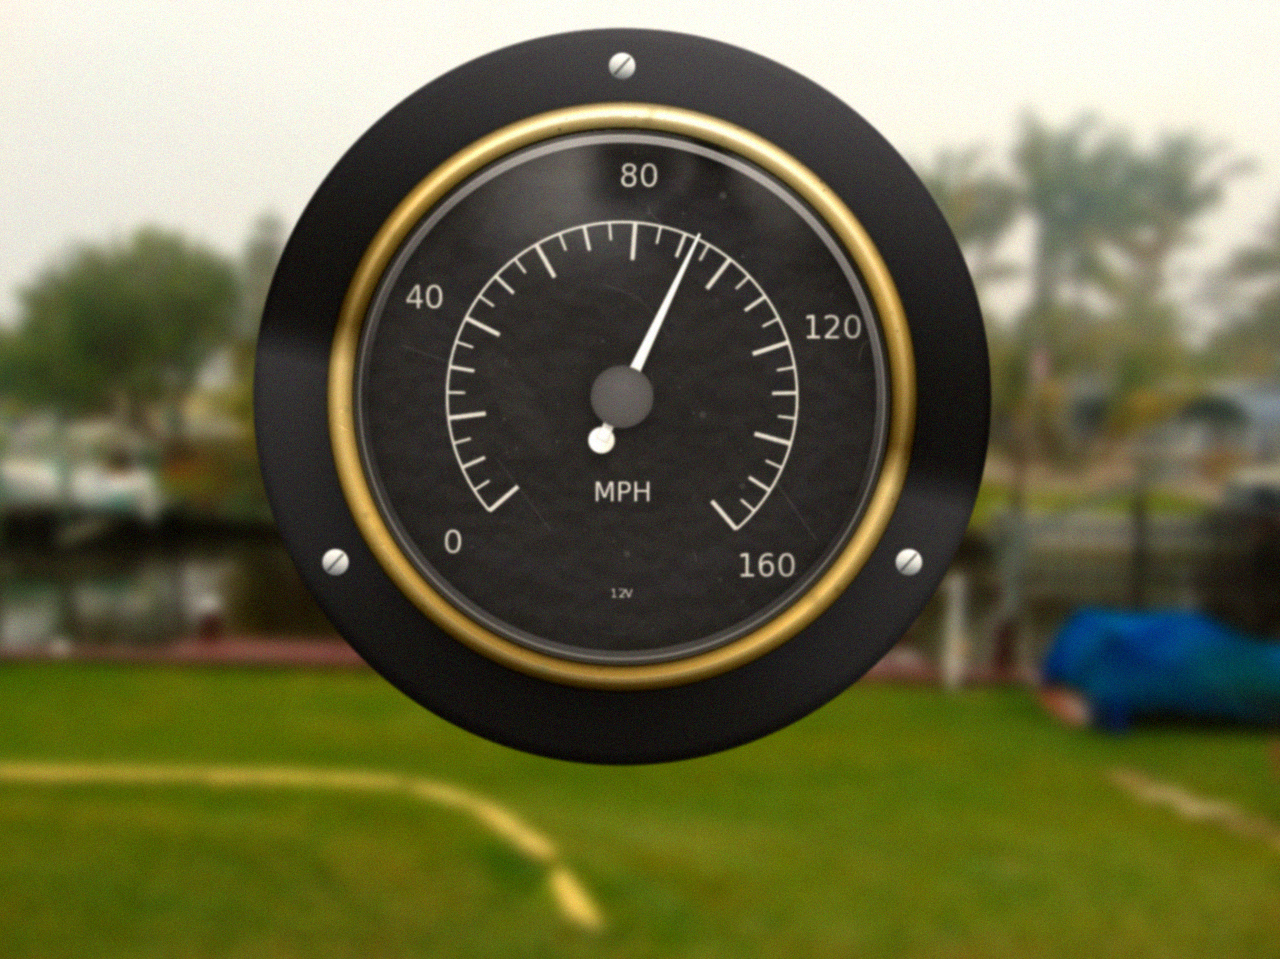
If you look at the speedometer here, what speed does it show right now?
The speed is 92.5 mph
